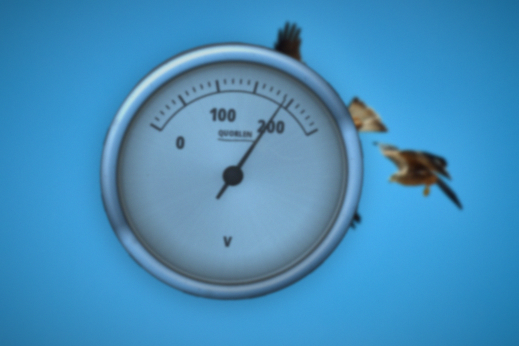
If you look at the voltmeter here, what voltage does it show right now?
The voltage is 190 V
